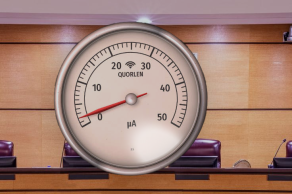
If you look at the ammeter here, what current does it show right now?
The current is 2 µA
